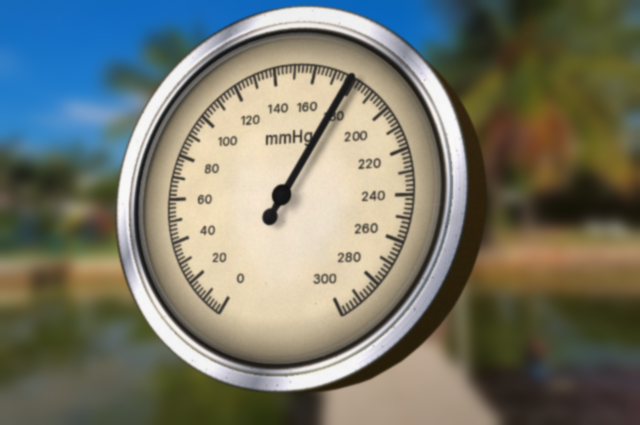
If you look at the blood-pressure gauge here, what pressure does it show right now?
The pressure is 180 mmHg
